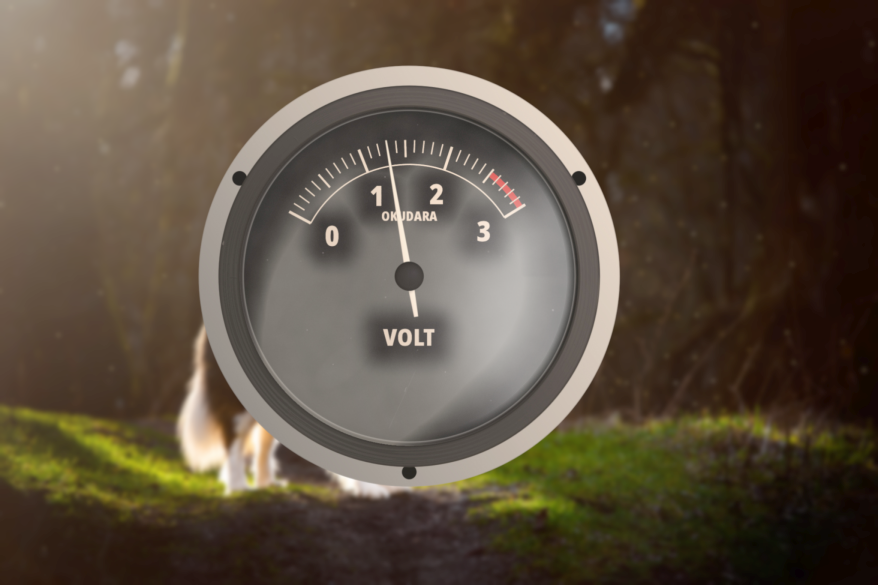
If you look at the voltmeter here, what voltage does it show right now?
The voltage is 1.3 V
